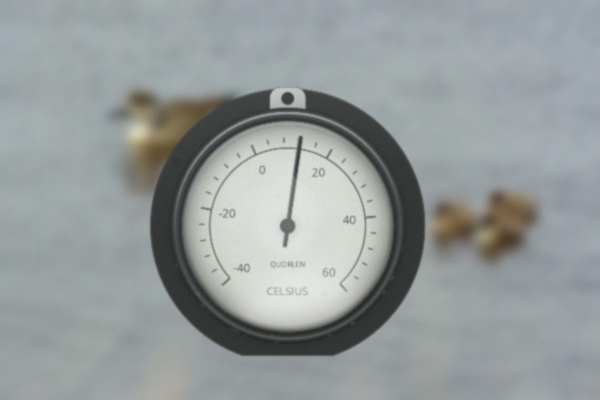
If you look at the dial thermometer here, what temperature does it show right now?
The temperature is 12 °C
